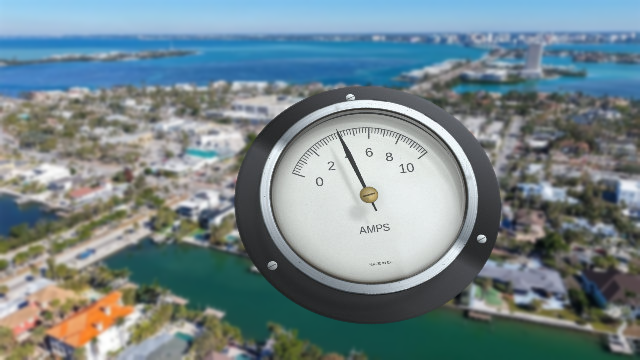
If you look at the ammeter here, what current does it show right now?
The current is 4 A
